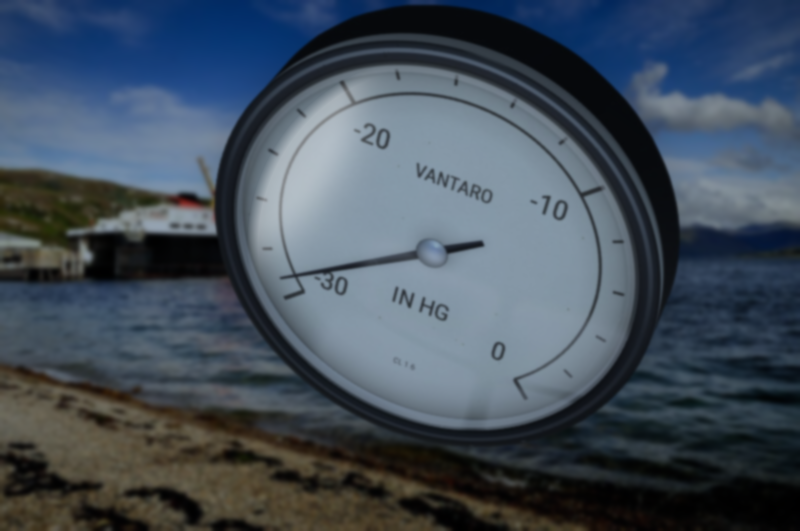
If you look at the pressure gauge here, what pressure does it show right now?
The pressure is -29 inHg
